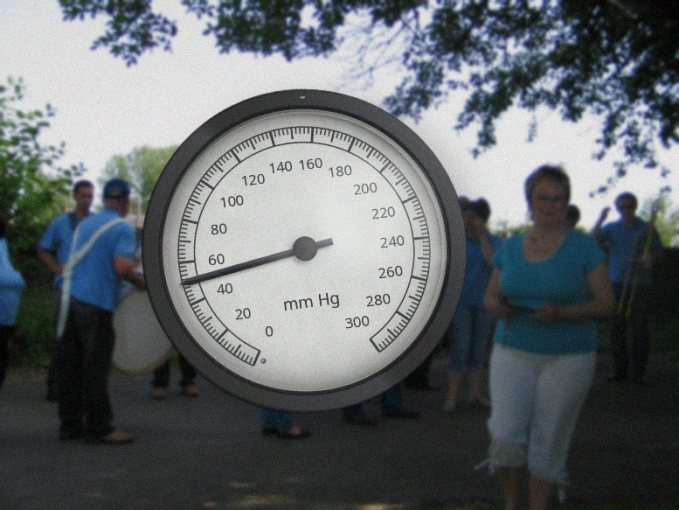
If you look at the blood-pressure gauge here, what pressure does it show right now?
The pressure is 50 mmHg
